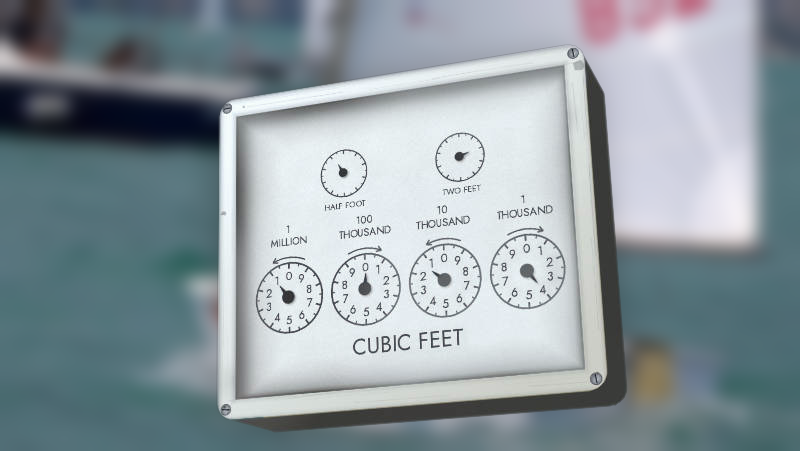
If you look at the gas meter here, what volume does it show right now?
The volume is 101400 ft³
